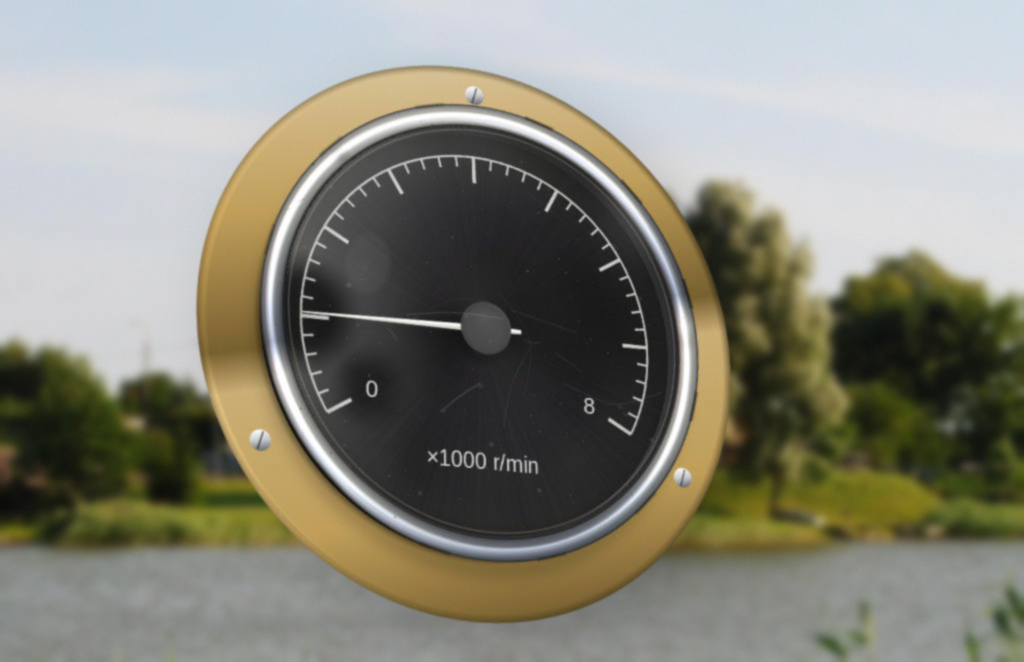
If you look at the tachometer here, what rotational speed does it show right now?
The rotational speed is 1000 rpm
